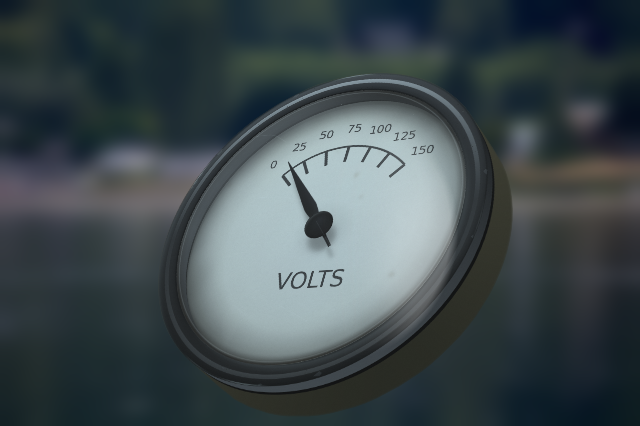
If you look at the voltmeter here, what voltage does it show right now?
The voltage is 12.5 V
